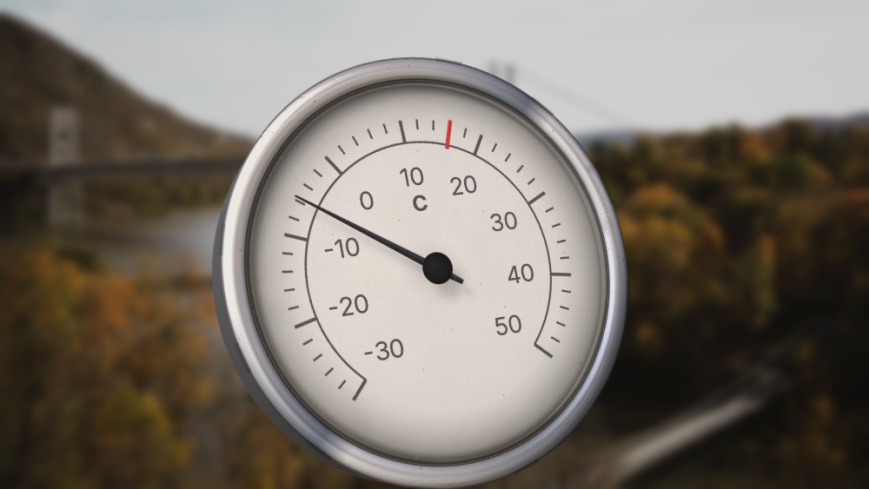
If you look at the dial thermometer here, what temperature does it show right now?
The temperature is -6 °C
